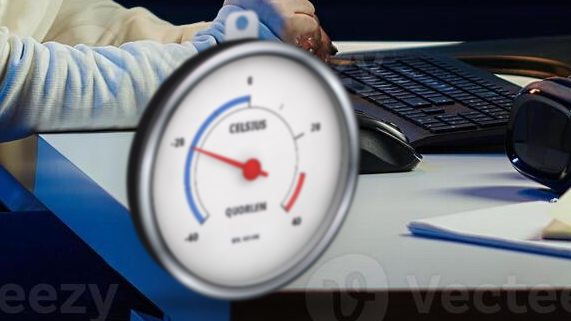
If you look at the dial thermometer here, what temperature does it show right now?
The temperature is -20 °C
